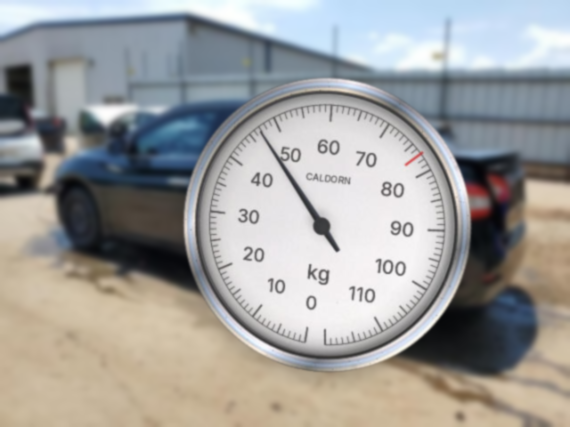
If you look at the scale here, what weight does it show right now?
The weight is 47 kg
